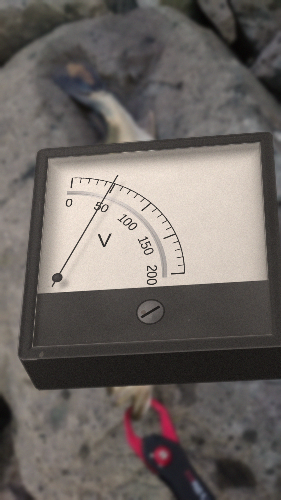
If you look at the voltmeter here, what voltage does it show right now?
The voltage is 50 V
